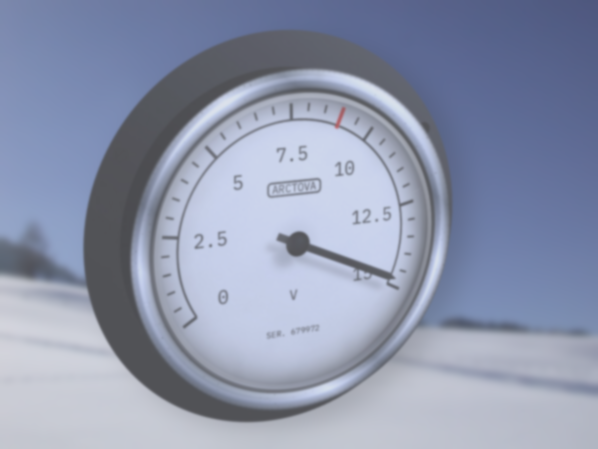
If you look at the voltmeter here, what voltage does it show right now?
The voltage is 14.75 V
